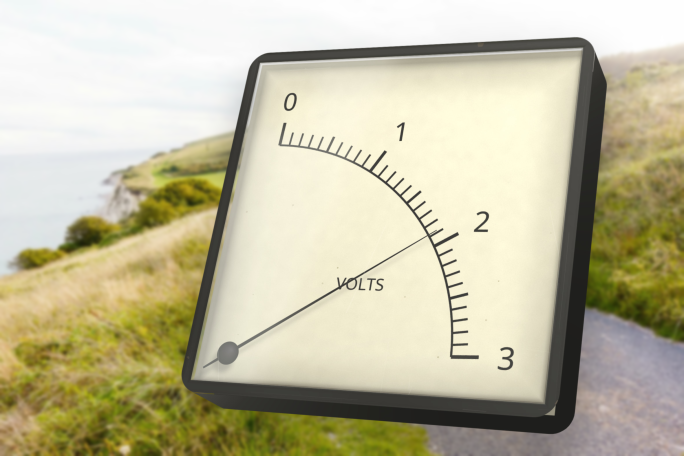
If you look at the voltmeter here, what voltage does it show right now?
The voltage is 1.9 V
